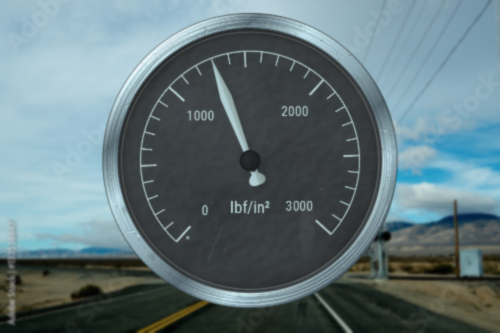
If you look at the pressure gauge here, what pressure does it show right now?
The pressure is 1300 psi
